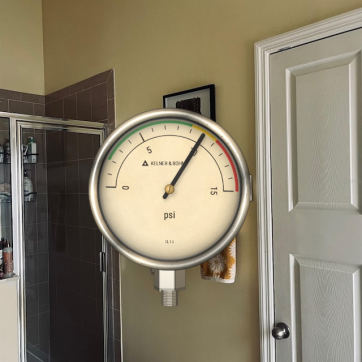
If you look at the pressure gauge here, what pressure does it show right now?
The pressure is 10 psi
